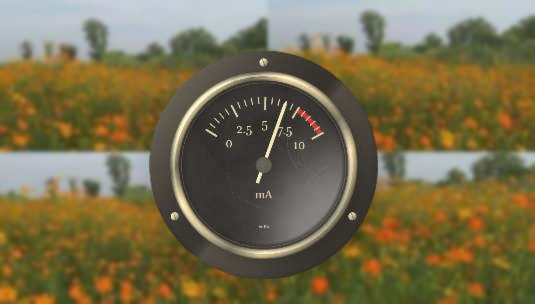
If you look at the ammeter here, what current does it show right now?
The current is 6.5 mA
